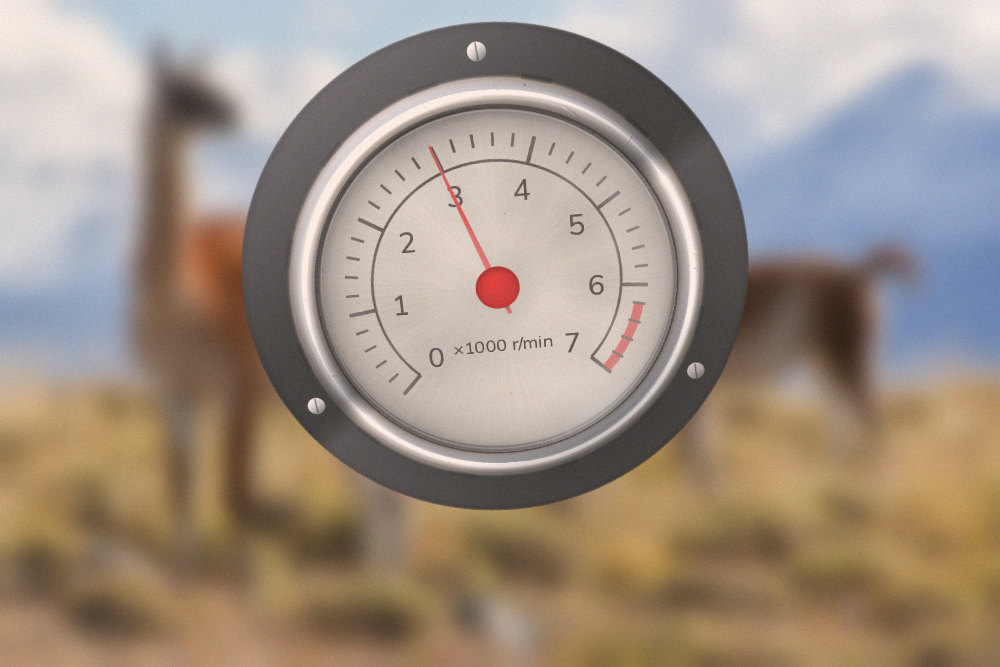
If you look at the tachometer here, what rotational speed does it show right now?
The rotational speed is 3000 rpm
